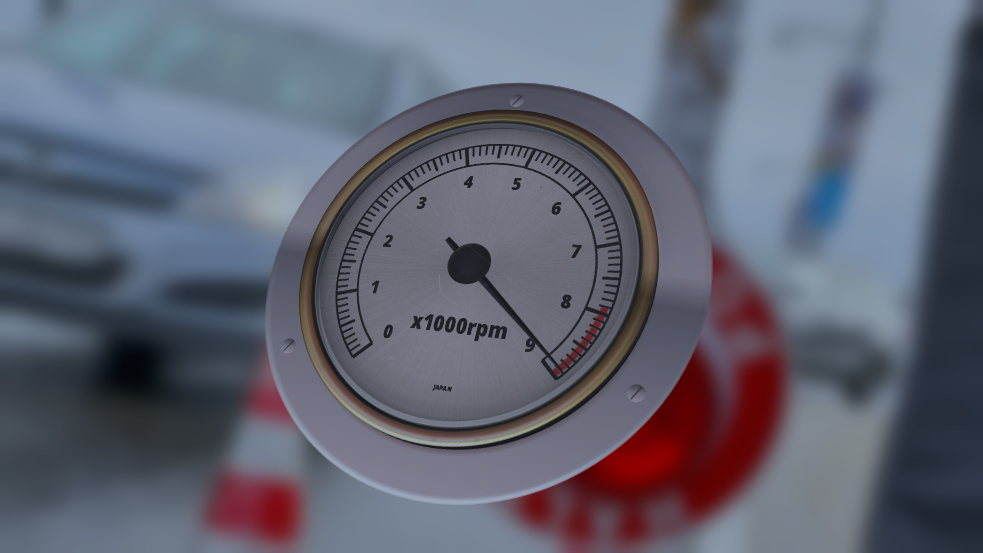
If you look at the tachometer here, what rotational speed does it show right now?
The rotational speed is 8900 rpm
